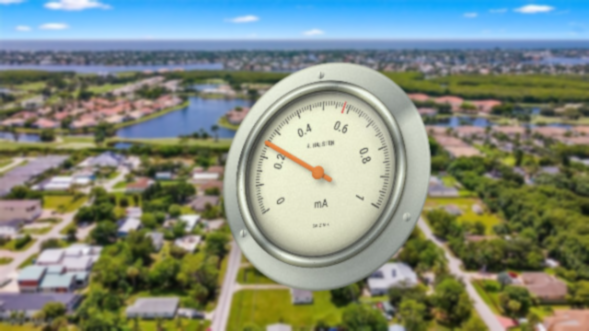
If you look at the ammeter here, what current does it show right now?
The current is 0.25 mA
